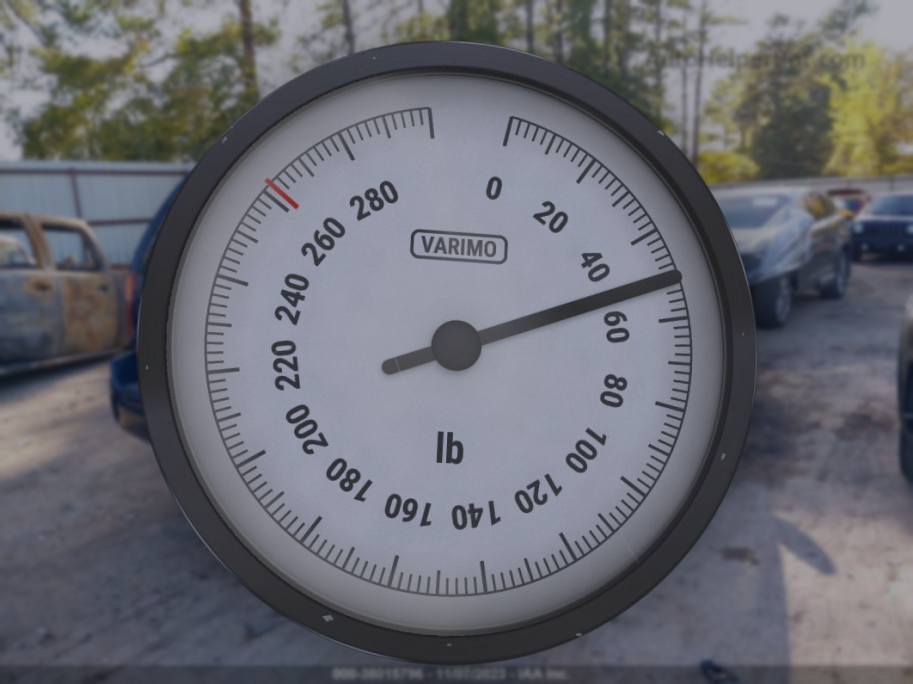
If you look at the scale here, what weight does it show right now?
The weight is 51 lb
